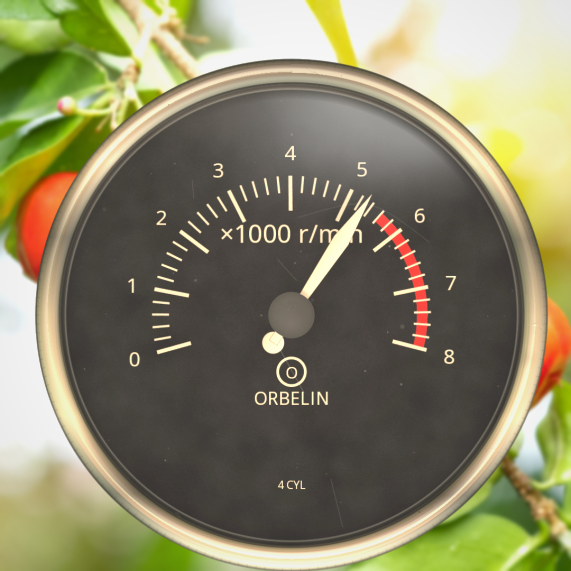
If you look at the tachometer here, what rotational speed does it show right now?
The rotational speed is 5300 rpm
